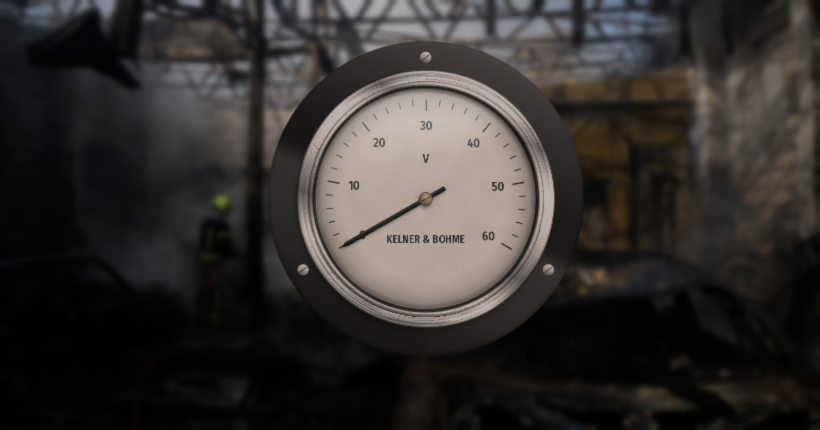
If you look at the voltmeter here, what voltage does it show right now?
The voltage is 0 V
